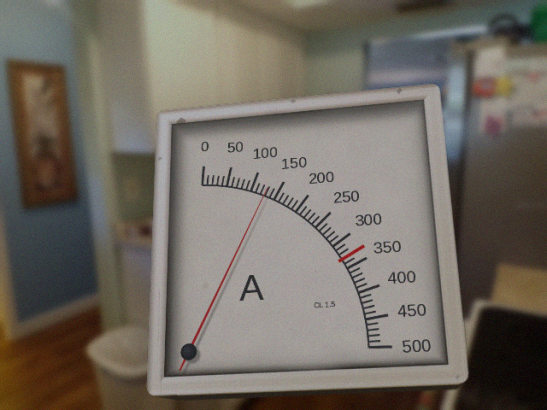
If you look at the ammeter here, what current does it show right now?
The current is 130 A
